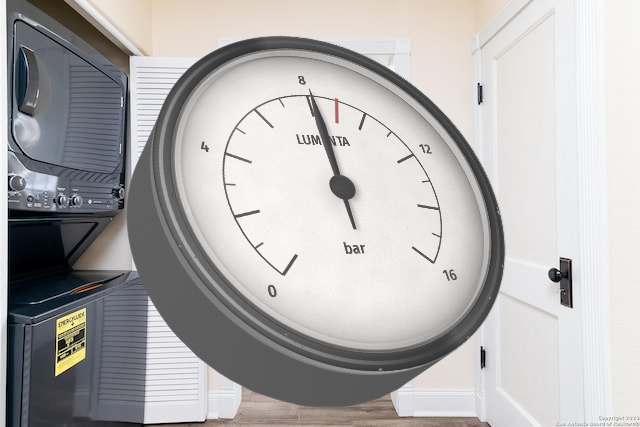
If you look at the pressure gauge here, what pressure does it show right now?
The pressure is 8 bar
